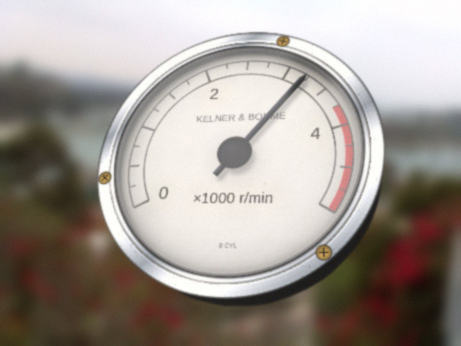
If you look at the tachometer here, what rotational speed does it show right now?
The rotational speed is 3250 rpm
